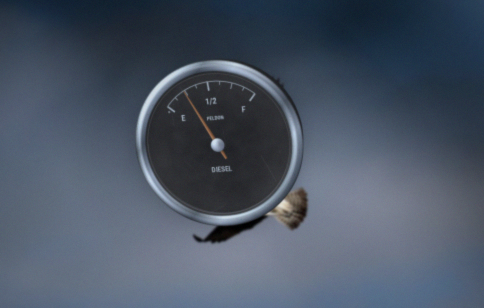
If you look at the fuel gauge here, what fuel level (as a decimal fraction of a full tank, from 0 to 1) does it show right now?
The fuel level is 0.25
